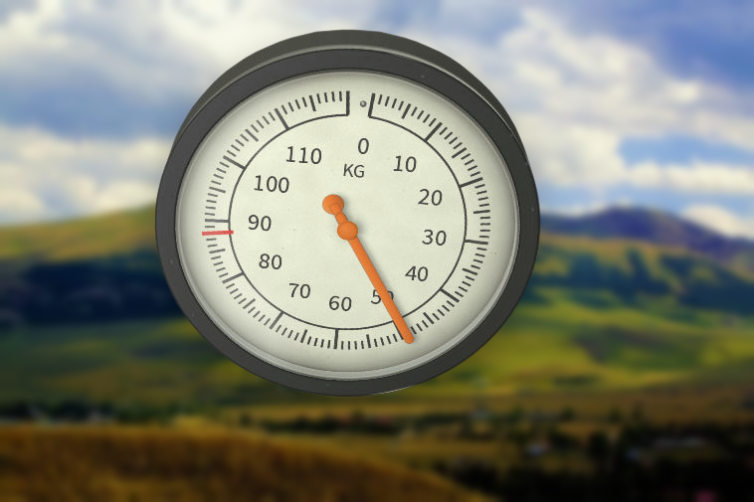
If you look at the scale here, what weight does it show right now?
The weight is 49 kg
